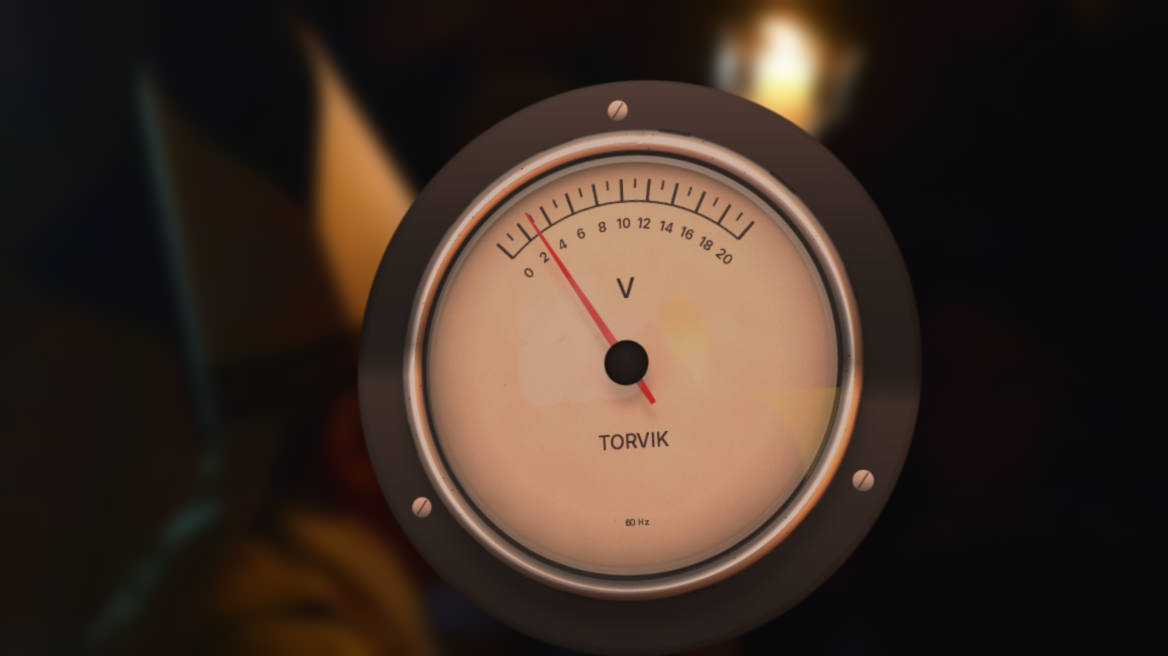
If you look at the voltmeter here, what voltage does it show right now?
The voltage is 3 V
